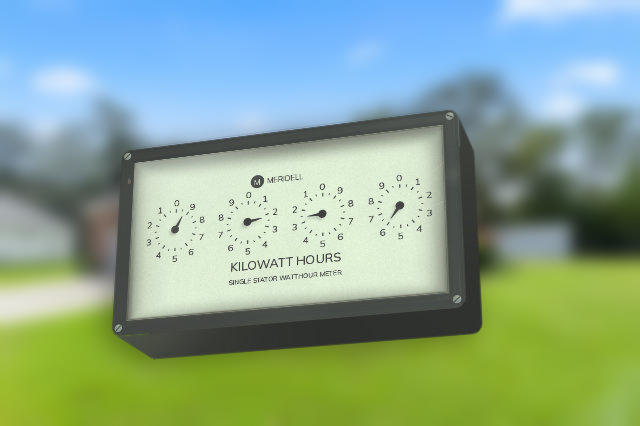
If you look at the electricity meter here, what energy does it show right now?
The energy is 9226 kWh
